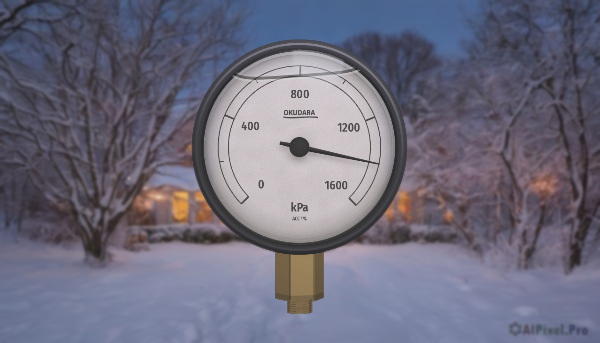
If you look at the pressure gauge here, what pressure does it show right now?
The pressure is 1400 kPa
